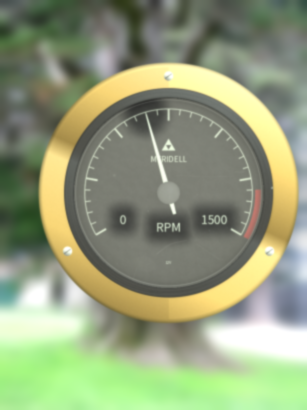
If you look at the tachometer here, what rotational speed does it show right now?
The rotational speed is 650 rpm
